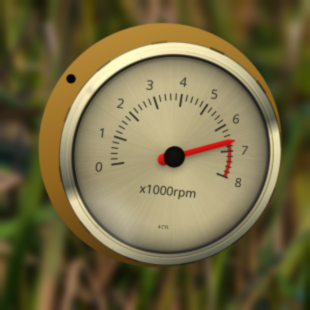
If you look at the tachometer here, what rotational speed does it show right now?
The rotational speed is 6600 rpm
